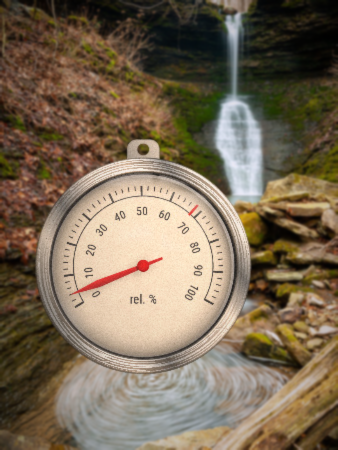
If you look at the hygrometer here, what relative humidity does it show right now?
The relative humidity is 4 %
